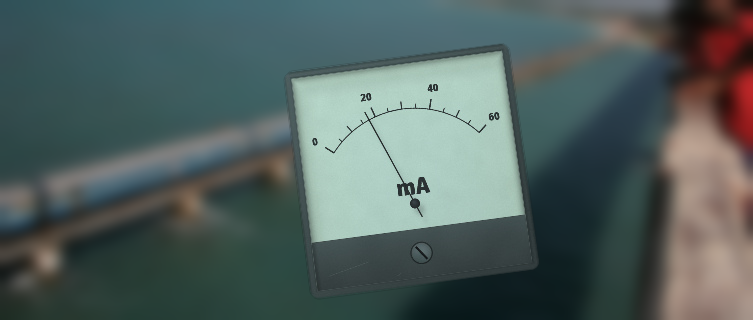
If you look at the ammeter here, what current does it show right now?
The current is 17.5 mA
